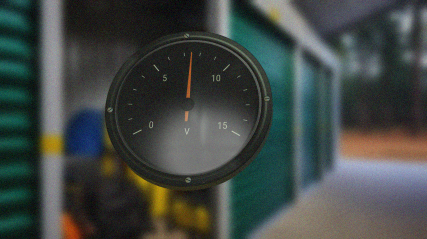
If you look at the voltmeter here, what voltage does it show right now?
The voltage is 7.5 V
